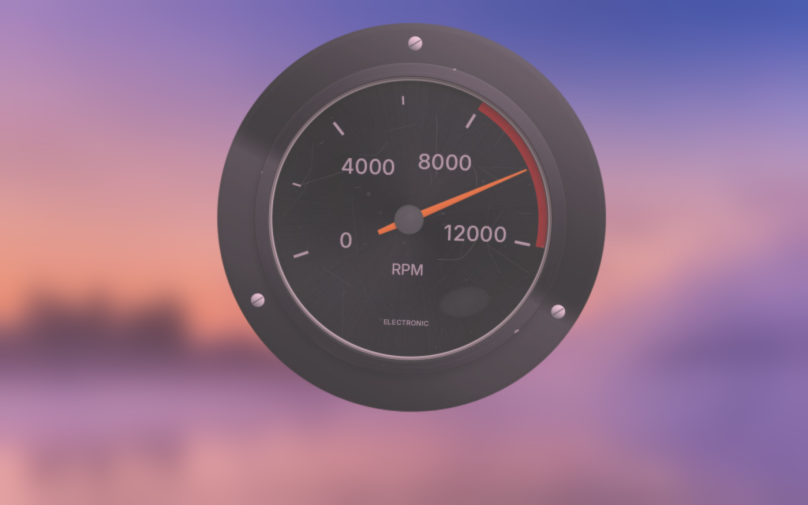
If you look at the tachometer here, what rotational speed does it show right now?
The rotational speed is 10000 rpm
